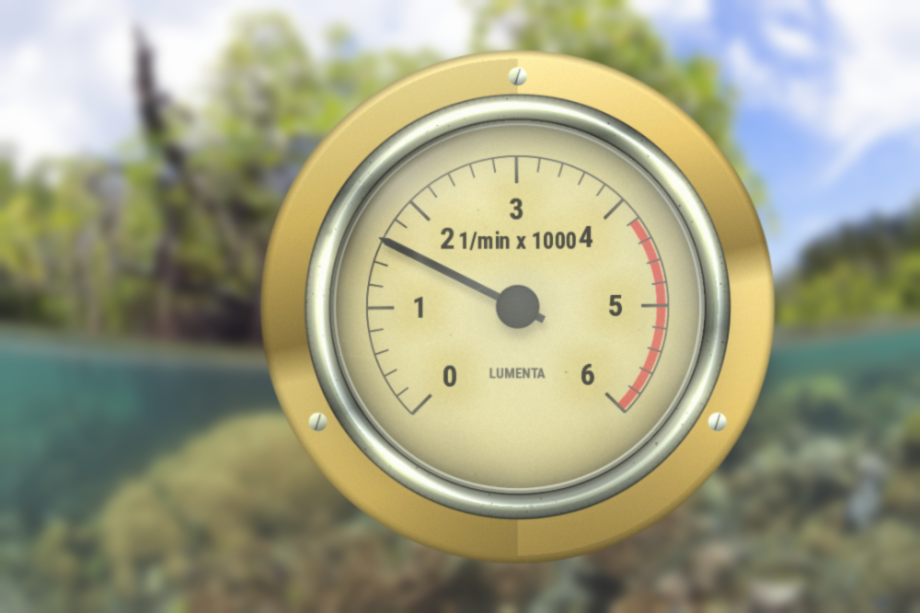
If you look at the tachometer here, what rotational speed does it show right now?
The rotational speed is 1600 rpm
